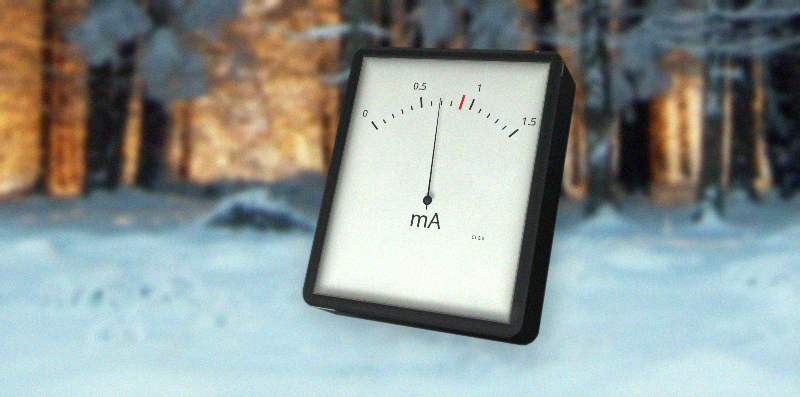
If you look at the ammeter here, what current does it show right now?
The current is 0.7 mA
